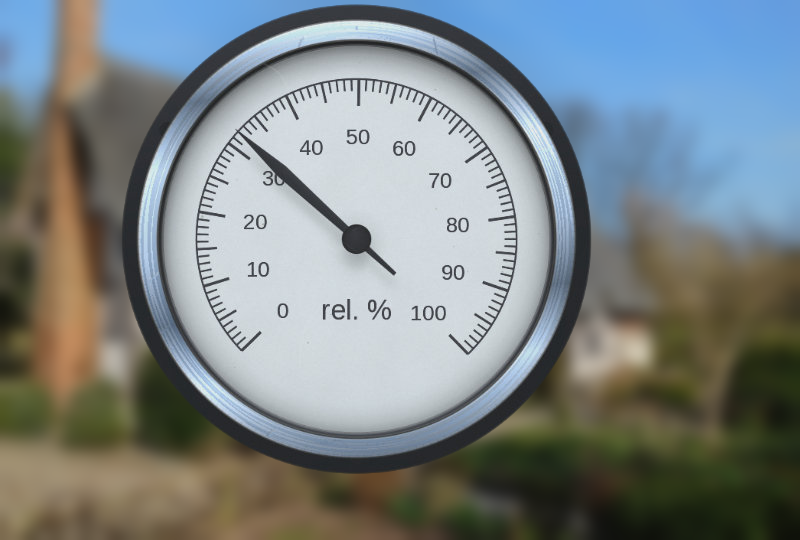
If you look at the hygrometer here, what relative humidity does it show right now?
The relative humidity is 32 %
